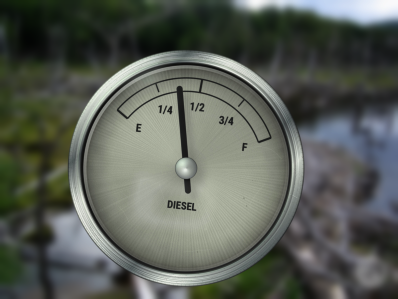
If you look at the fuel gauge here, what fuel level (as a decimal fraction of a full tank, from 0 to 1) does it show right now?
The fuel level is 0.375
